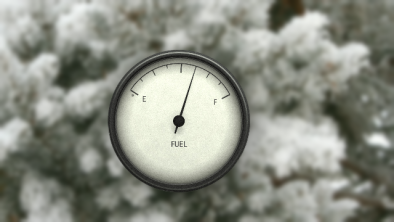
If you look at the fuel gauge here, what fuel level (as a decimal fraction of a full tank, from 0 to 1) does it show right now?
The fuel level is 0.625
